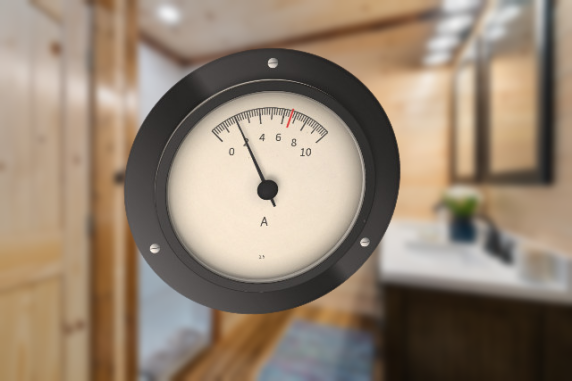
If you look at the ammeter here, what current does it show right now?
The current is 2 A
